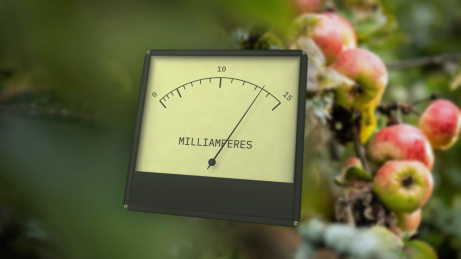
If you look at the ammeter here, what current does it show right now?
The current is 13.5 mA
